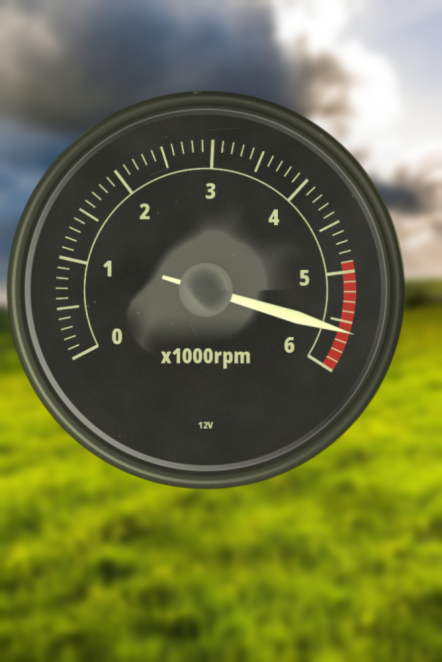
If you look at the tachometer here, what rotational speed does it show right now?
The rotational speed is 5600 rpm
